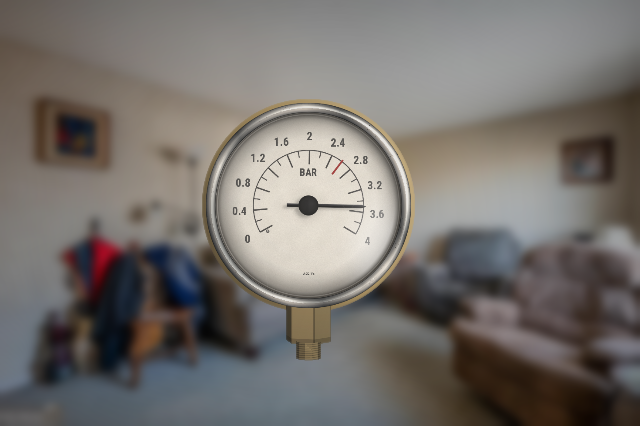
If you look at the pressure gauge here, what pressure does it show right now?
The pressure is 3.5 bar
